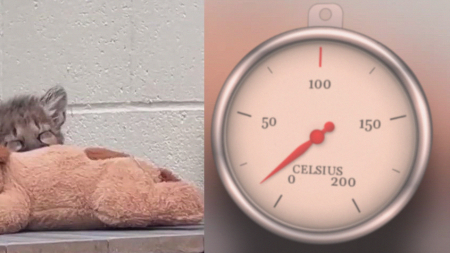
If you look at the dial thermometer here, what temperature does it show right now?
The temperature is 12.5 °C
